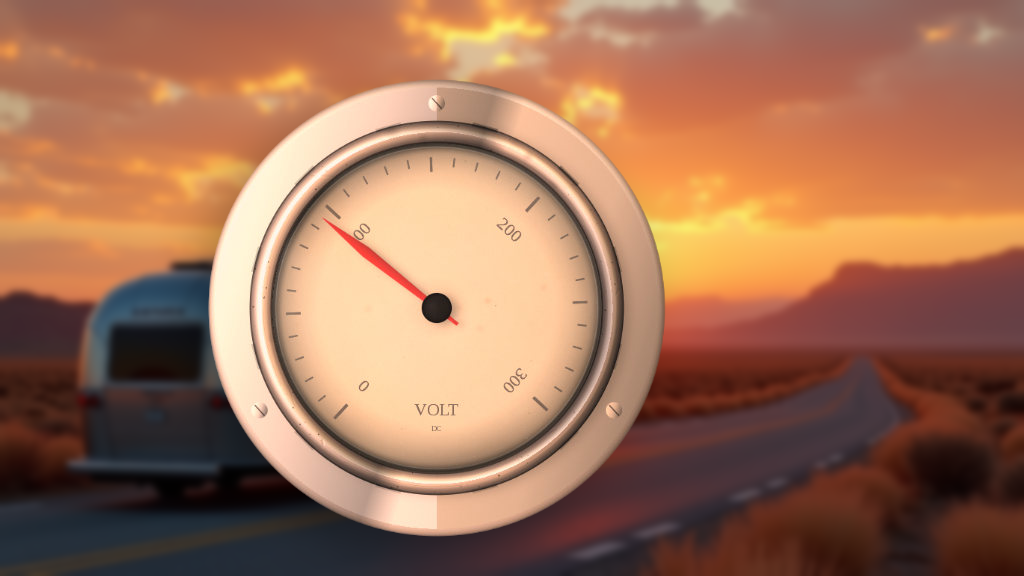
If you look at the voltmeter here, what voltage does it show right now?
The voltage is 95 V
